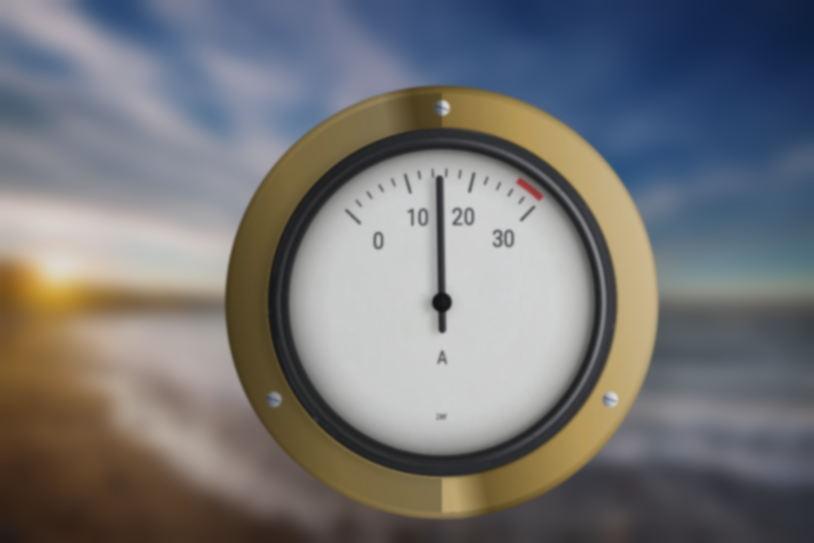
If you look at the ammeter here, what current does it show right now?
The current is 15 A
